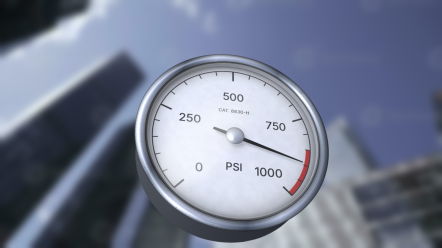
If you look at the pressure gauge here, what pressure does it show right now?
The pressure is 900 psi
